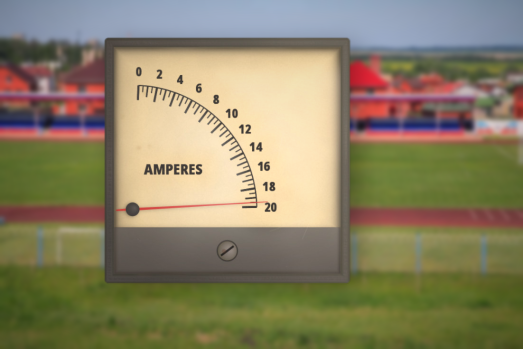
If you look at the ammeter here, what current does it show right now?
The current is 19.5 A
